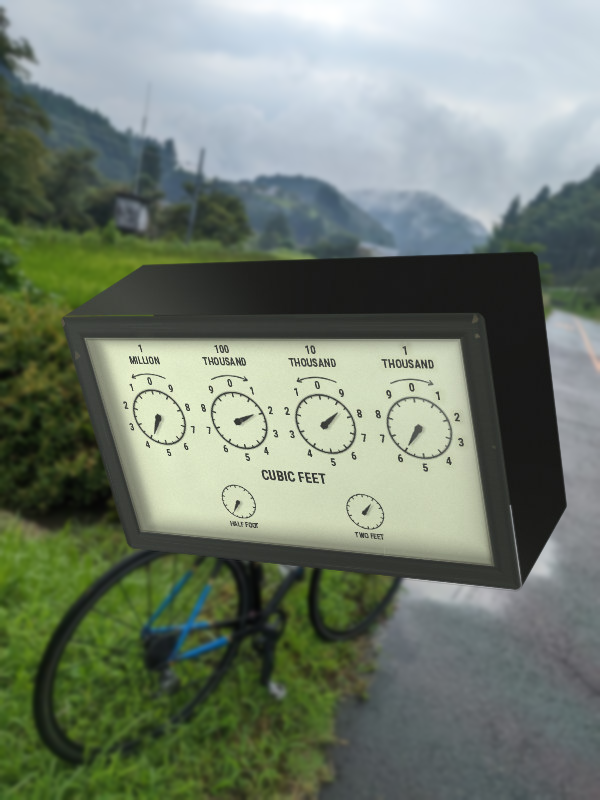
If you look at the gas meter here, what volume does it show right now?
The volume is 418600 ft³
